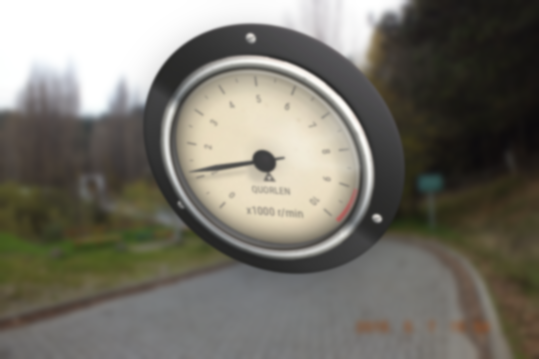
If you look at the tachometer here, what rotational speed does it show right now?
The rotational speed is 1250 rpm
